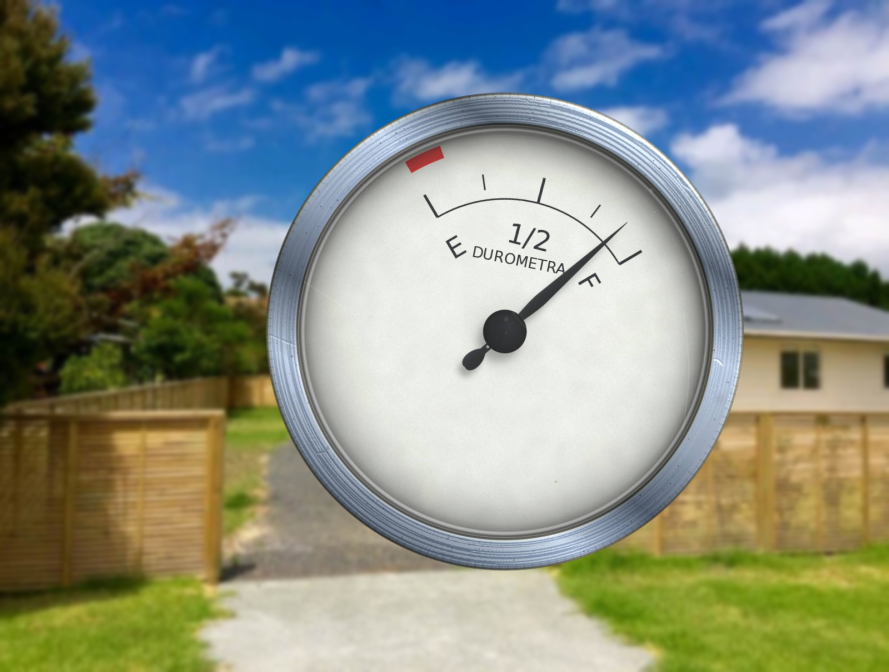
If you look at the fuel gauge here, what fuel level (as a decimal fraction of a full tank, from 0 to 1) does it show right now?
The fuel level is 0.875
